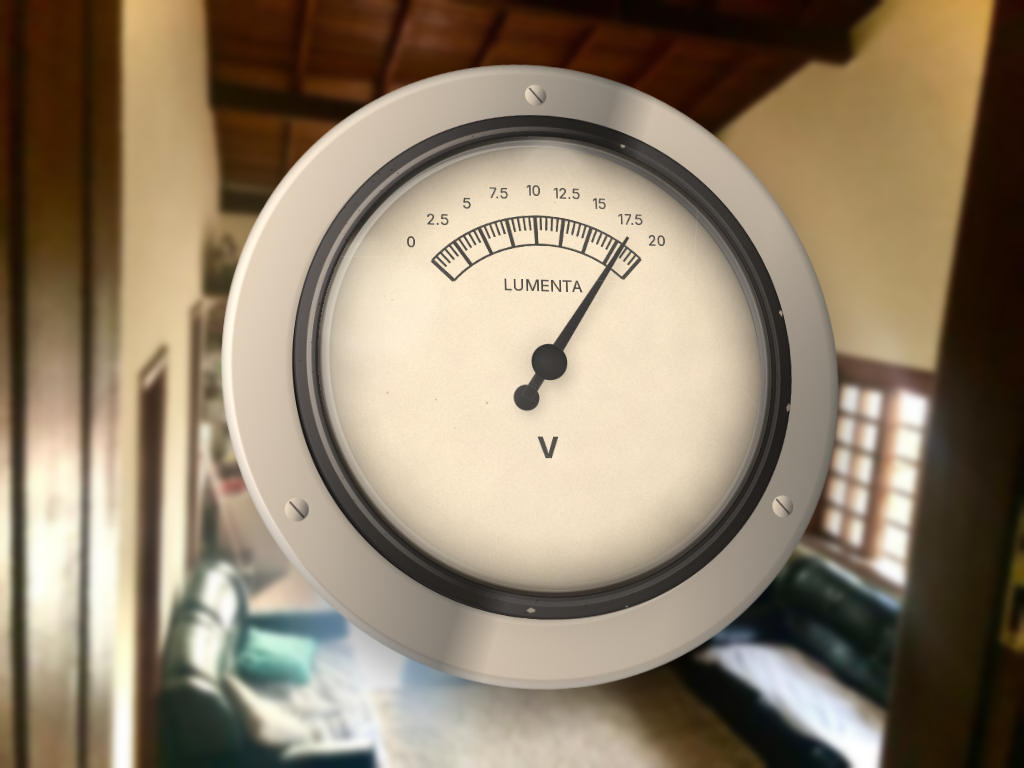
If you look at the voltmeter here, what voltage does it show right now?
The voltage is 18 V
